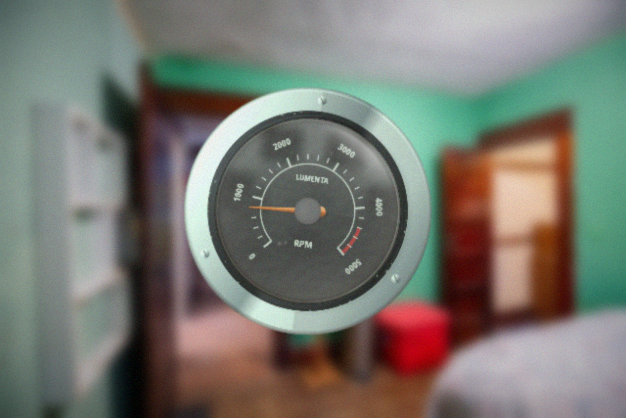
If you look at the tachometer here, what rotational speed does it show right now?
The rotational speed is 800 rpm
